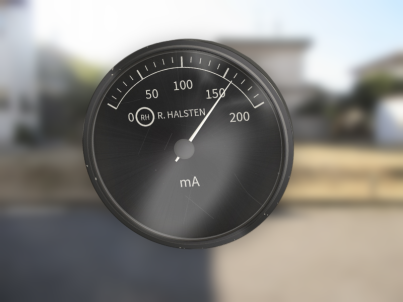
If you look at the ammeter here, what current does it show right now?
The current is 160 mA
